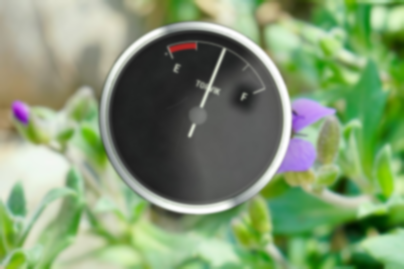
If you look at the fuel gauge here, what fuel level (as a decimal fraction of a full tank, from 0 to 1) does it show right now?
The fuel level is 0.5
